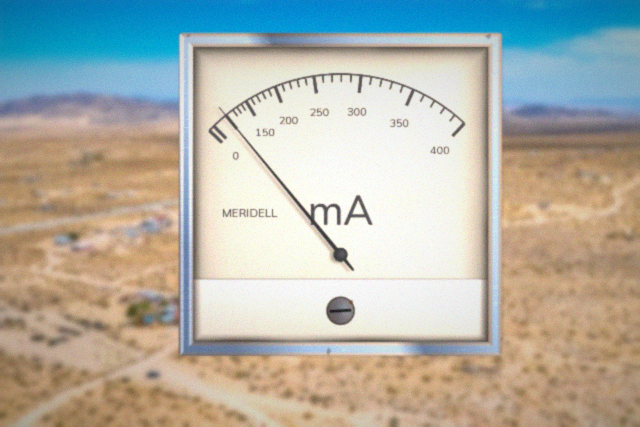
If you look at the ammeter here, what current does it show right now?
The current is 100 mA
